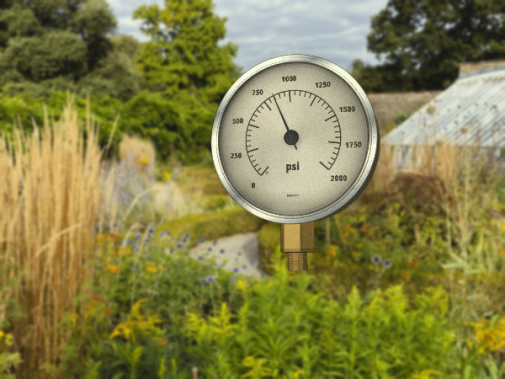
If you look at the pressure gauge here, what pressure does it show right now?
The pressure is 850 psi
